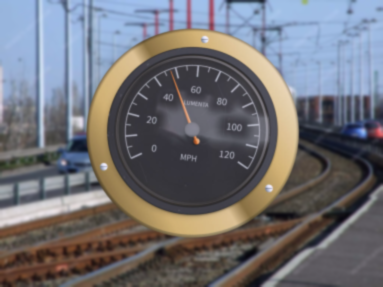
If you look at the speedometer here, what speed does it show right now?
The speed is 47.5 mph
